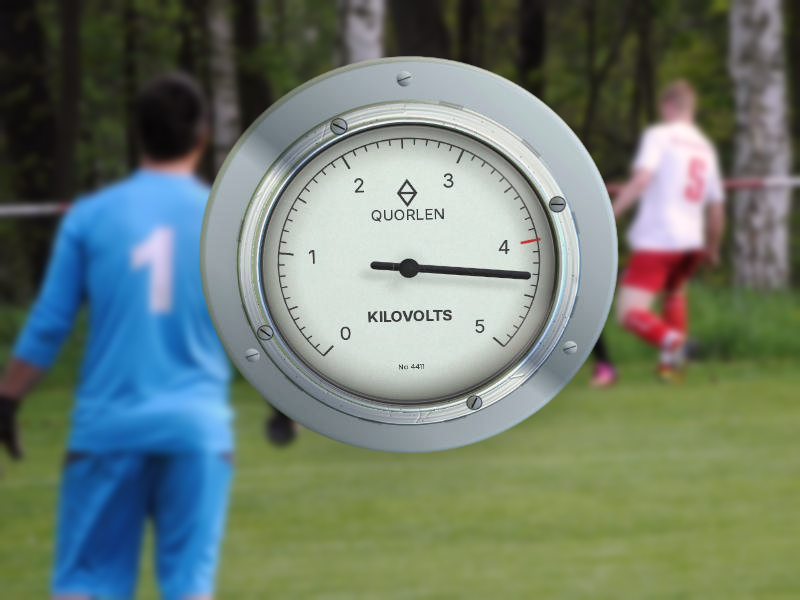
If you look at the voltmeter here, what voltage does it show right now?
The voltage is 4.3 kV
